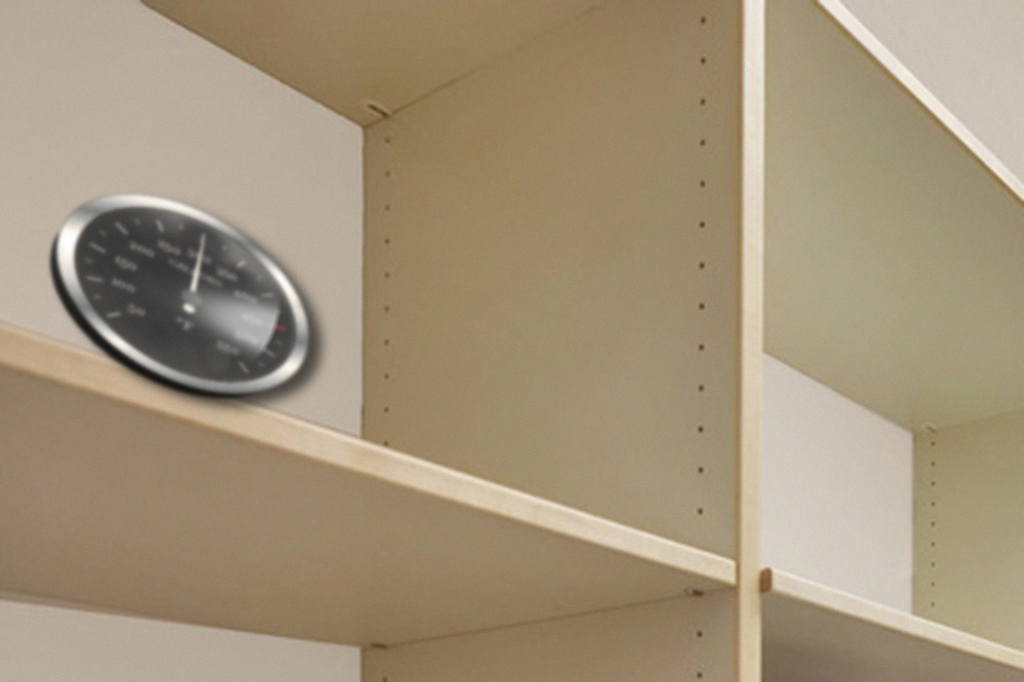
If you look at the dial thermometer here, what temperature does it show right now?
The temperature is 300 °F
